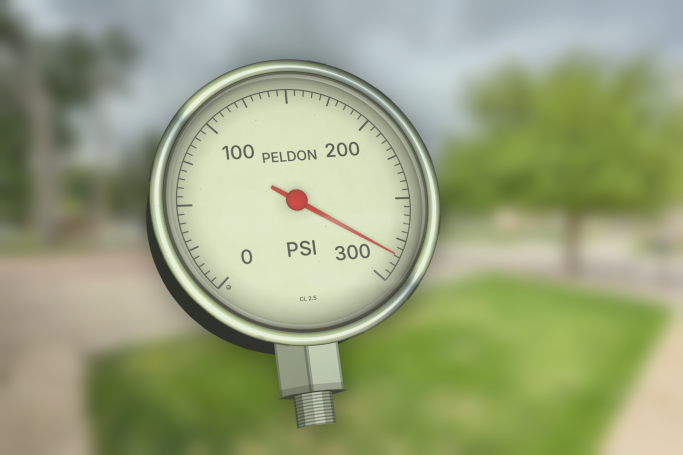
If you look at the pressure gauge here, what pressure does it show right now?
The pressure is 285 psi
